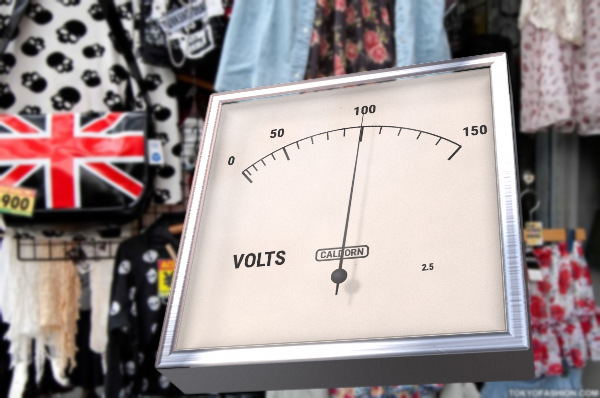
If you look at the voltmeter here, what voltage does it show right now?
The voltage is 100 V
